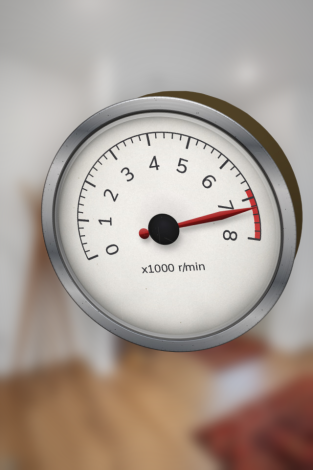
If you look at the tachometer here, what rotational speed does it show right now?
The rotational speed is 7200 rpm
